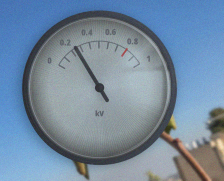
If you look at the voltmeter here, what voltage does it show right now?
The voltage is 0.25 kV
